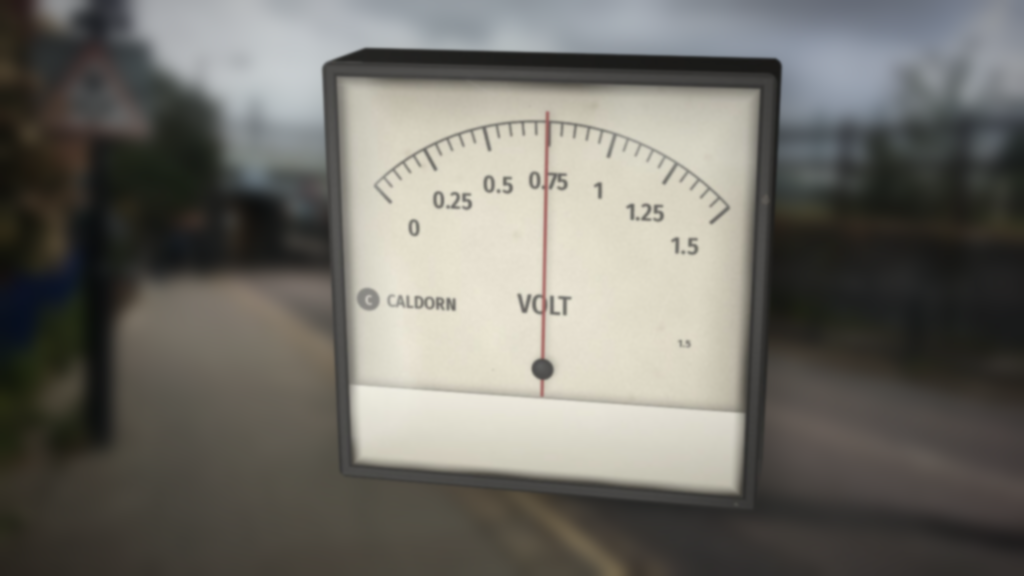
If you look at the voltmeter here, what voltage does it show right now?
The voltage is 0.75 V
